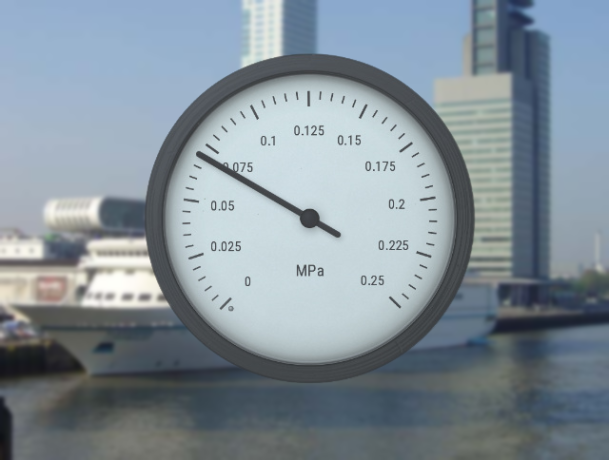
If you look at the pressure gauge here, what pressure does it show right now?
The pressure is 0.07 MPa
